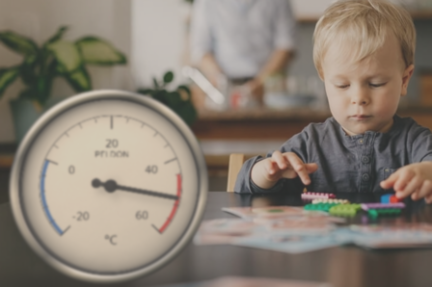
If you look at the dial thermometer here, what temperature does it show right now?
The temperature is 50 °C
